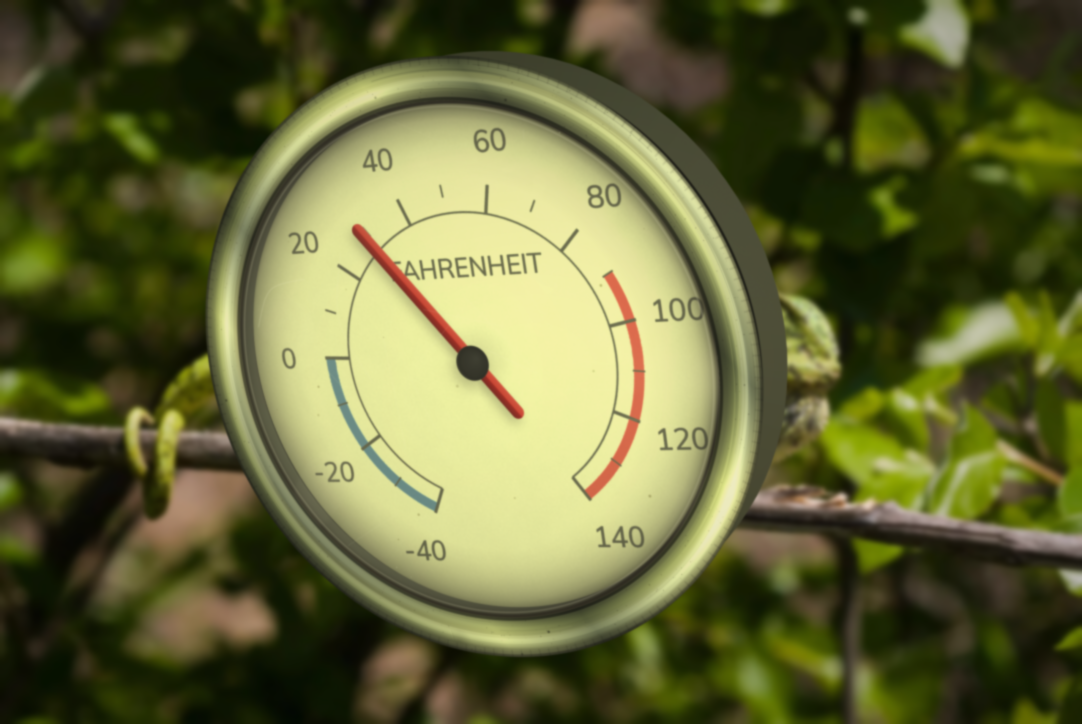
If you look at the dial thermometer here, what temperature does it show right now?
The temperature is 30 °F
